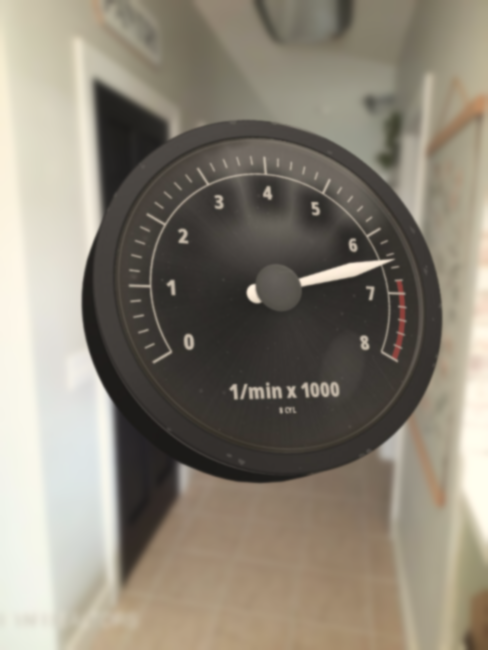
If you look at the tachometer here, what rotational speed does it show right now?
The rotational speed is 6500 rpm
